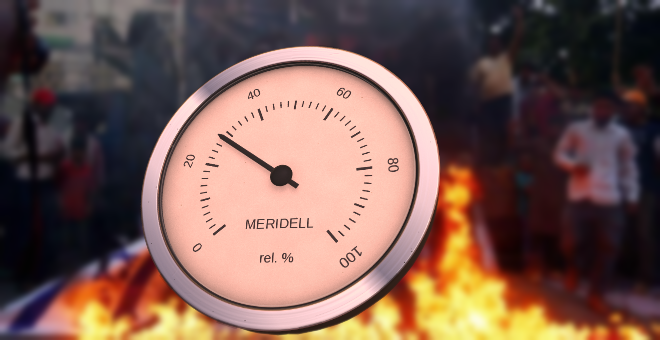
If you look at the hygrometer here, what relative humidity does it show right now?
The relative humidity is 28 %
